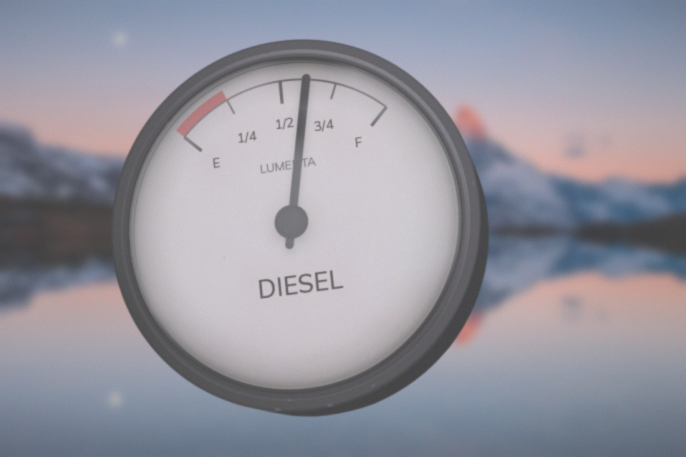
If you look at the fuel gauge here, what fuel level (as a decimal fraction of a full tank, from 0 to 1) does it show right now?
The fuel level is 0.625
